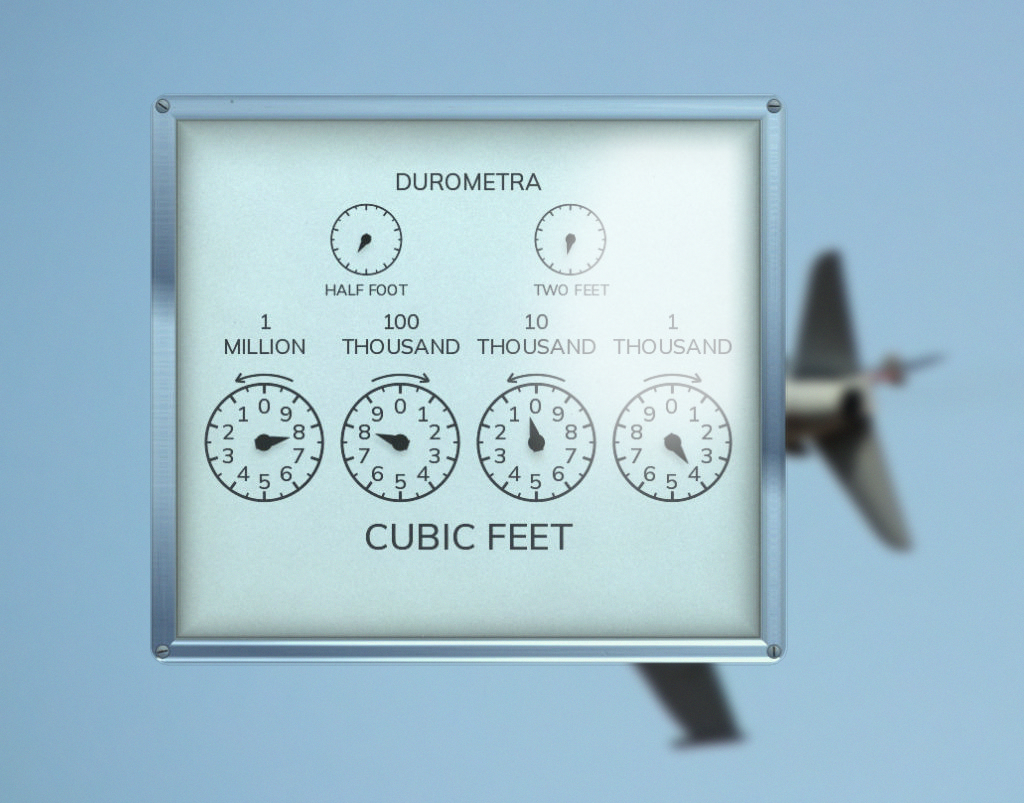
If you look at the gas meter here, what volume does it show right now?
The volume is 780400 ft³
